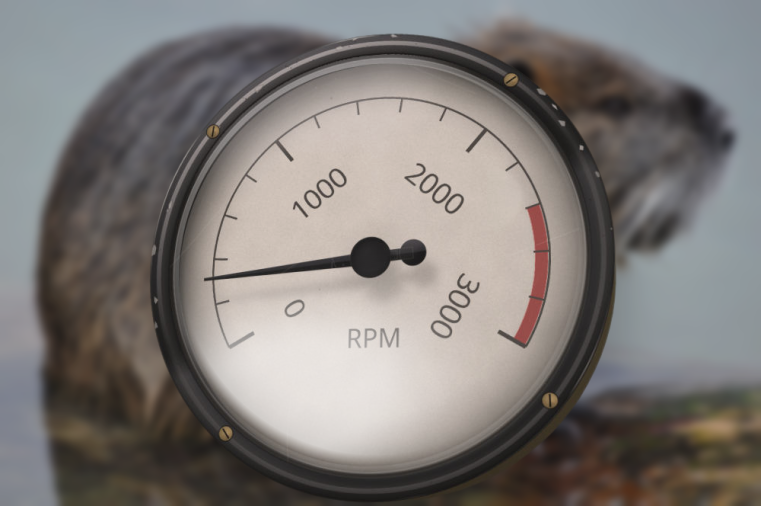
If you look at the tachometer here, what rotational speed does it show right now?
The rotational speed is 300 rpm
